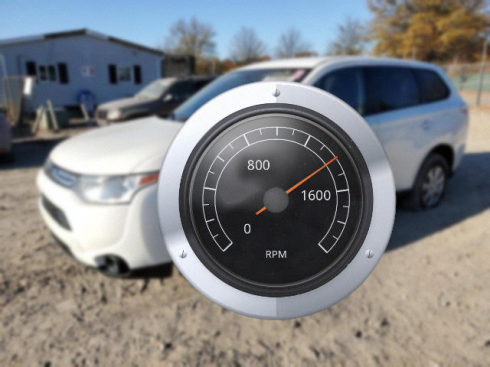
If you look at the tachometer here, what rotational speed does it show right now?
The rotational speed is 1400 rpm
